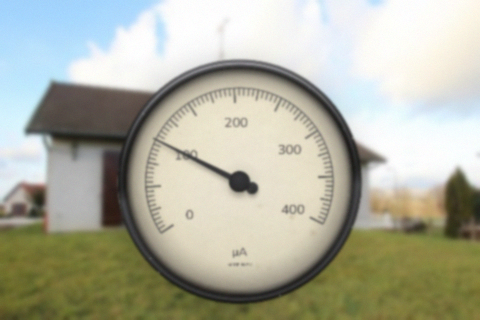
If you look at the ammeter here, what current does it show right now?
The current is 100 µA
